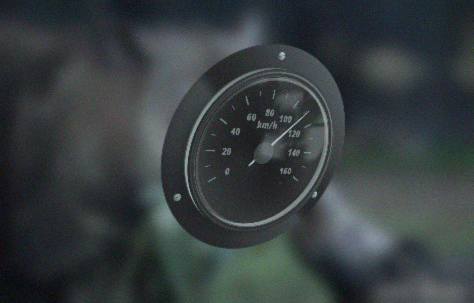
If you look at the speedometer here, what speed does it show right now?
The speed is 110 km/h
